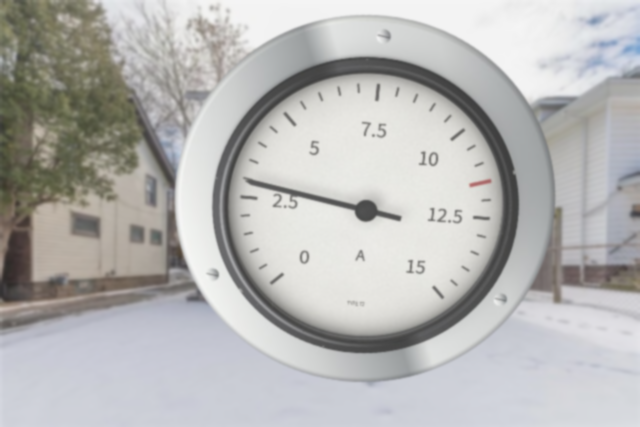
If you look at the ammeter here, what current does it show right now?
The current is 3 A
